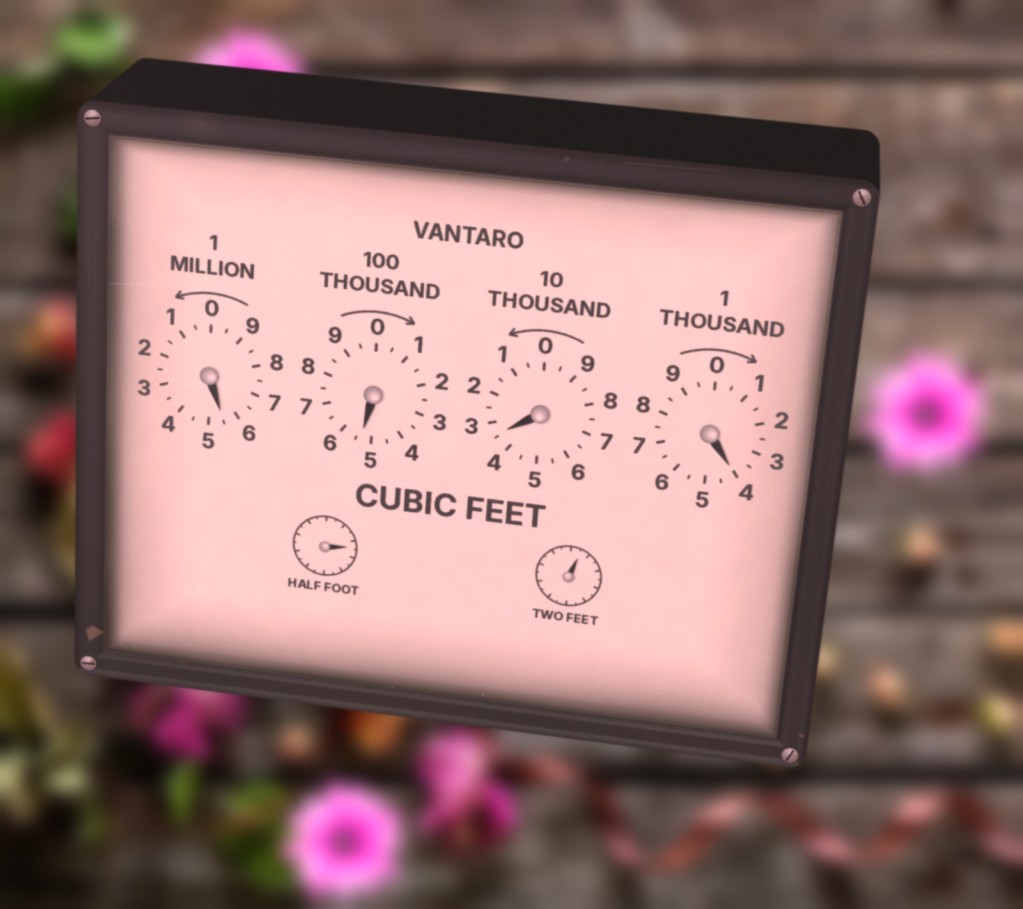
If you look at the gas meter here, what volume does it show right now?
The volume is 553400 ft³
